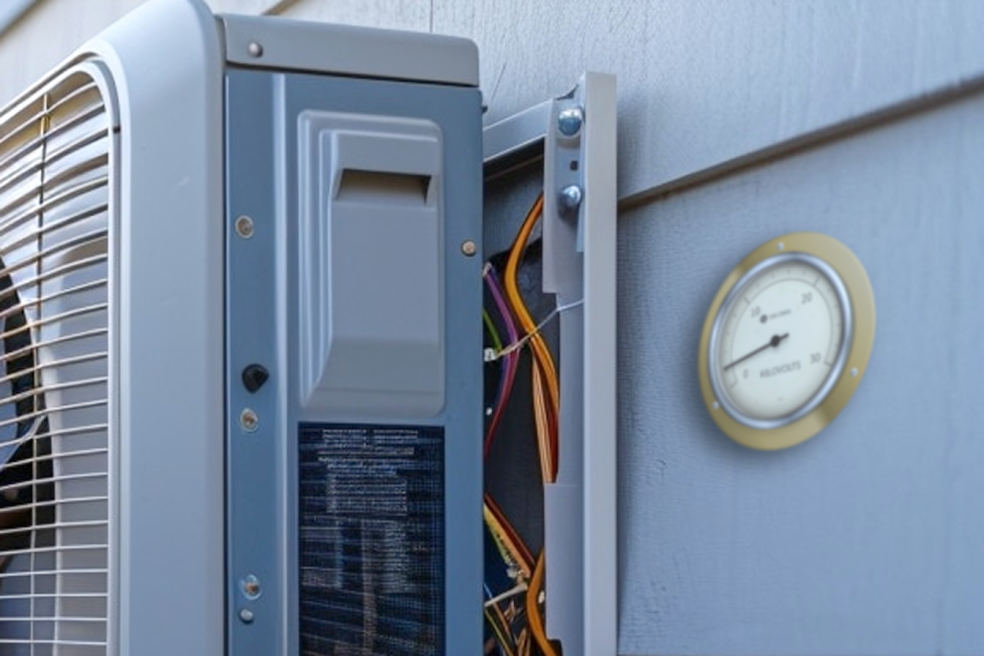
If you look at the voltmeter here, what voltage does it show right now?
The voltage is 2 kV
